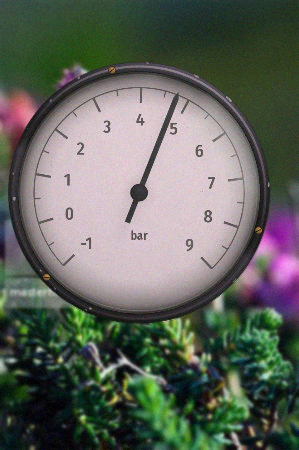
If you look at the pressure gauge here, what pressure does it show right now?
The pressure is 4.75 bar
